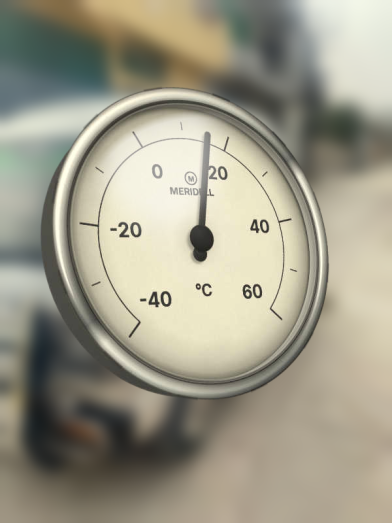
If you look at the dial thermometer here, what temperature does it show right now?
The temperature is 15 °C
